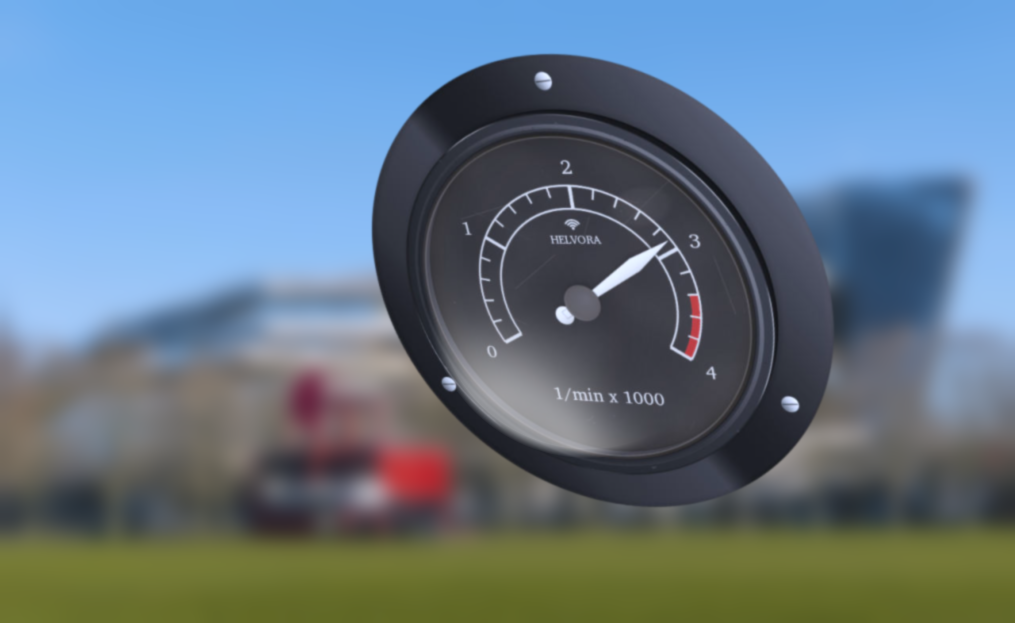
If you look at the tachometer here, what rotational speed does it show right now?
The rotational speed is 2900 rpm
